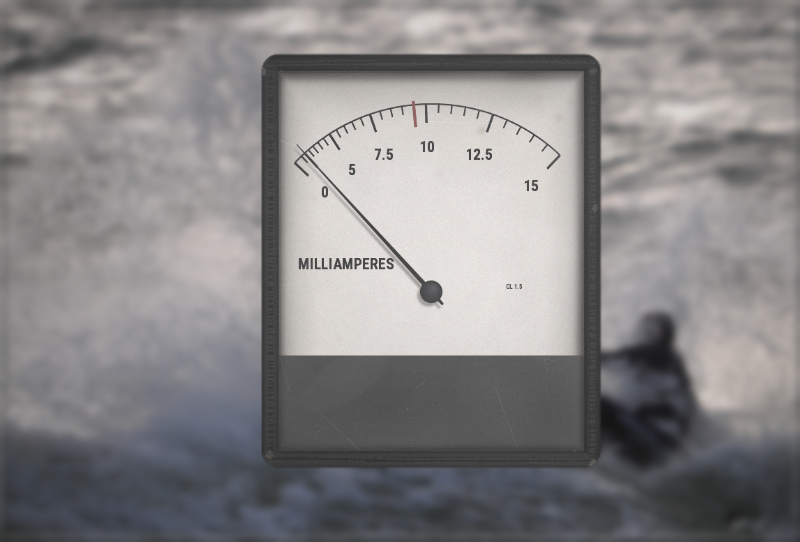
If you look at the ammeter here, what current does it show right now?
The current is 2.5 mA
